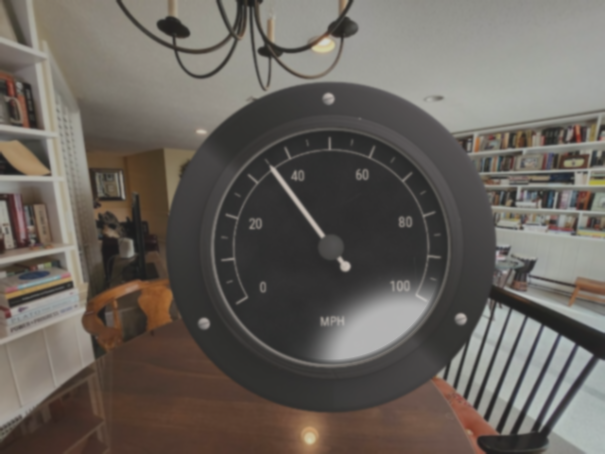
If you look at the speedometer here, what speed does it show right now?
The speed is 35 mph
